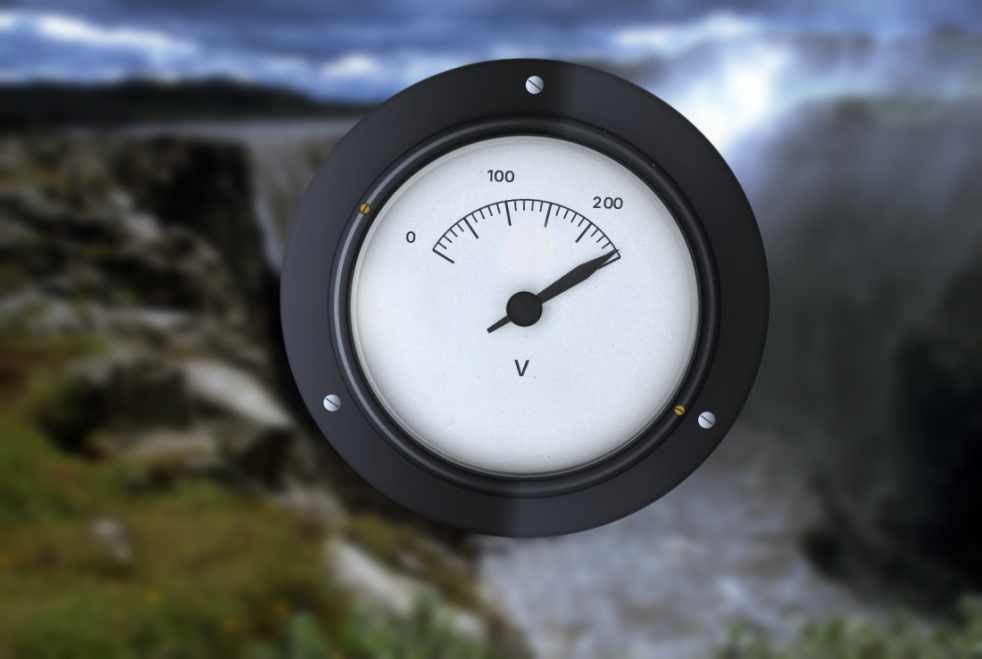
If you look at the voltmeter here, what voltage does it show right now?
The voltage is 240 V
